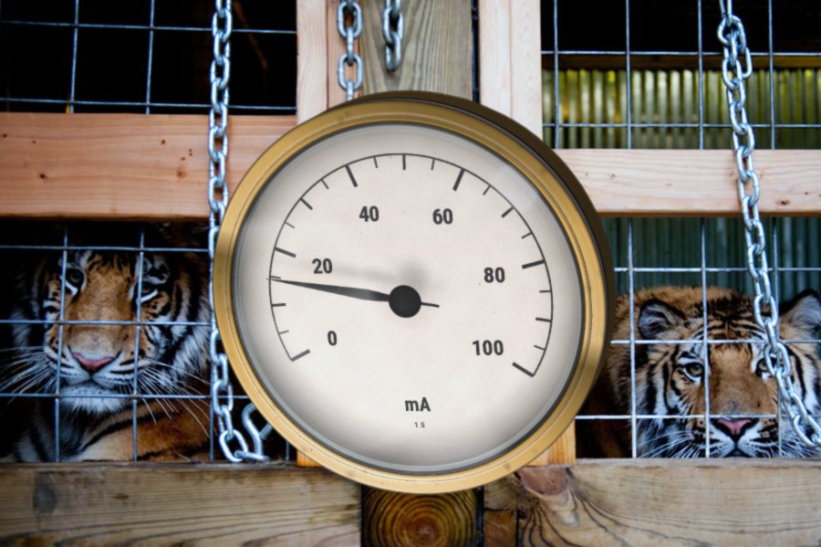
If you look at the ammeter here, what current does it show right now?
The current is 15 mA
